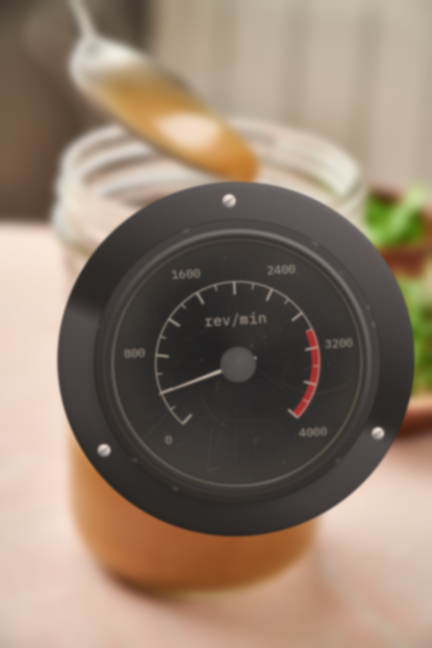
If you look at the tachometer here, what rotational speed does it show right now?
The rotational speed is 400 rpm
